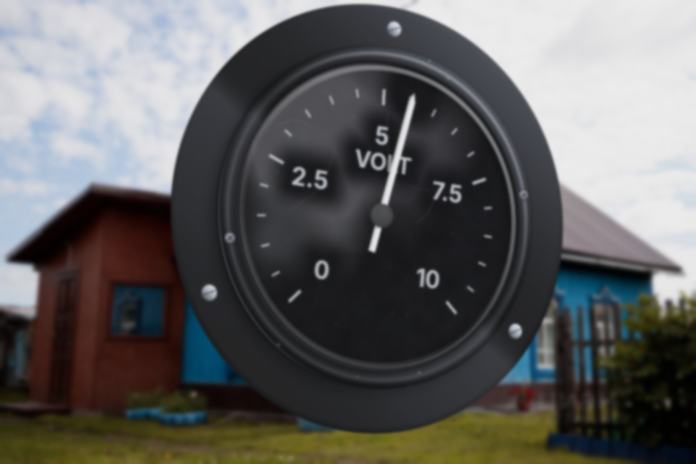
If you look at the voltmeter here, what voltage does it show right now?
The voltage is 5.5 V
